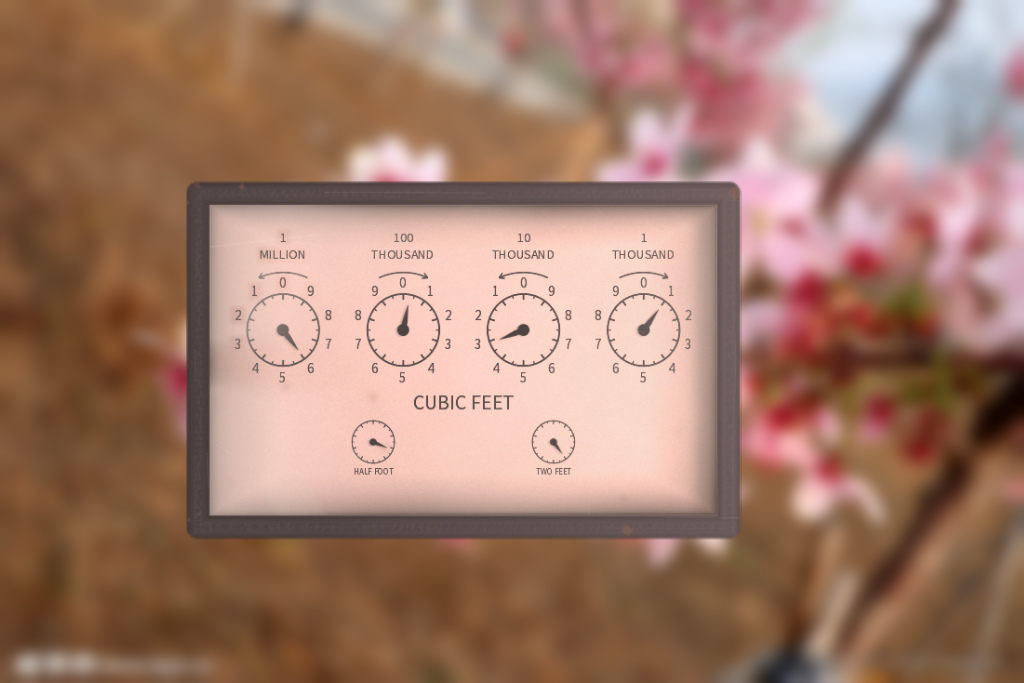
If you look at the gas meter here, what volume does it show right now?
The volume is 603100 ft³
